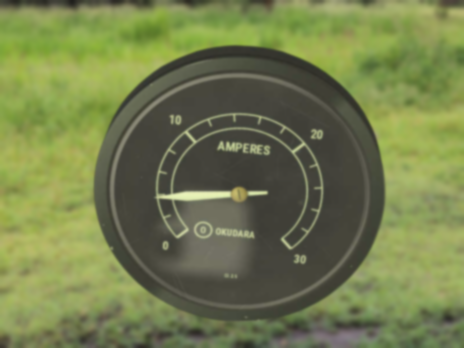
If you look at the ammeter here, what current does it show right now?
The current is 4 A
